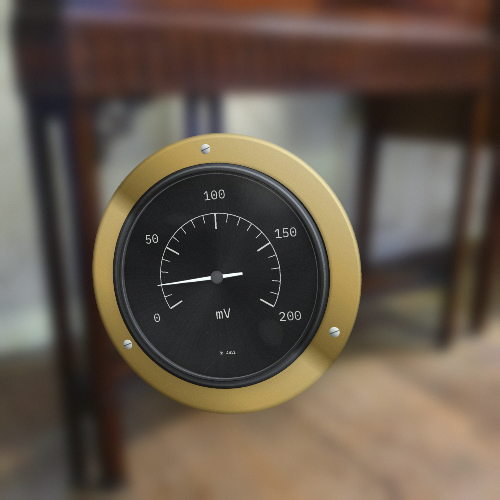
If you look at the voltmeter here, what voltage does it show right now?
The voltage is 20 mV
